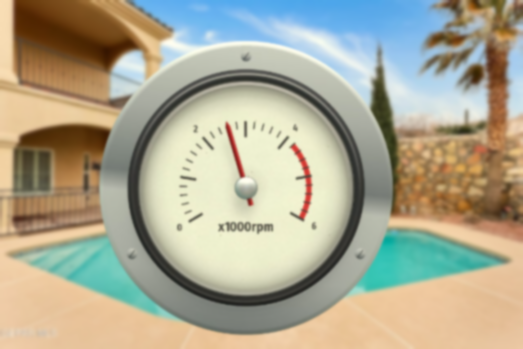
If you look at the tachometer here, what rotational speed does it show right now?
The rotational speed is 2600 rpm
